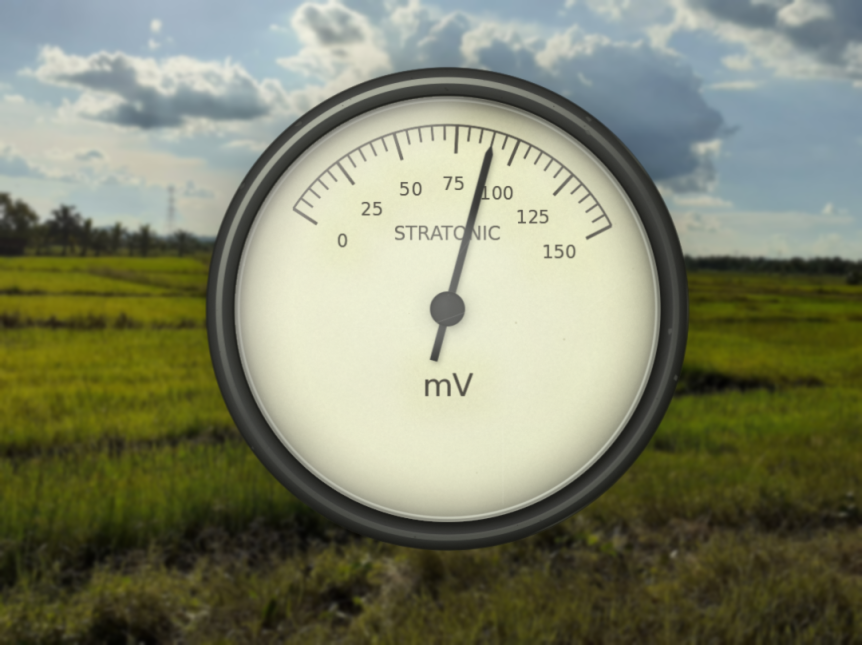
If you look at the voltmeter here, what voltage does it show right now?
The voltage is 90 mV
